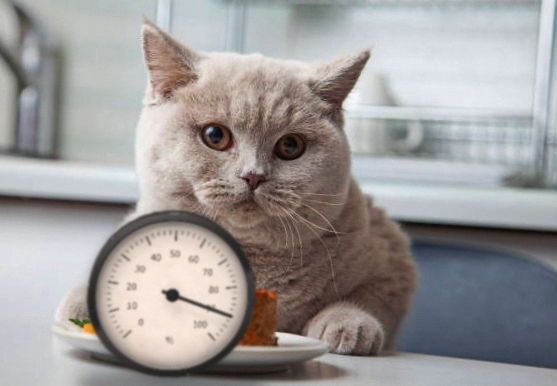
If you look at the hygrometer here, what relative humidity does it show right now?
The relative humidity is 90 %
